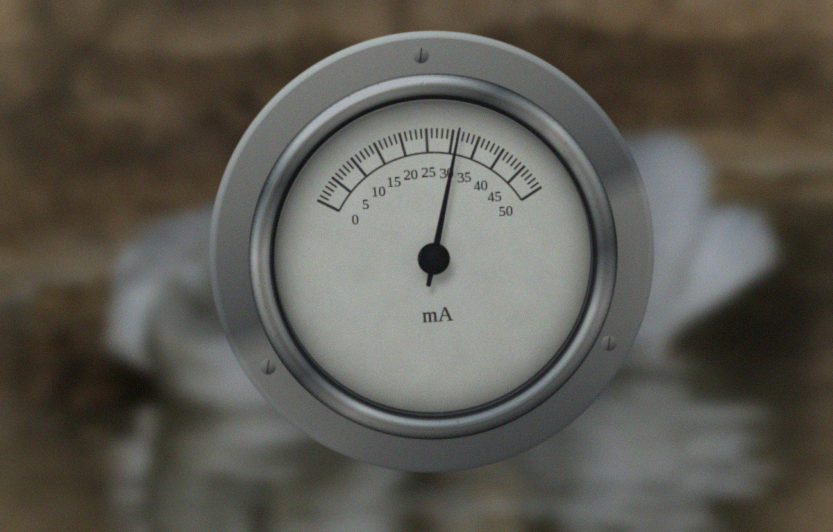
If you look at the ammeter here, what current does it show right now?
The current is 31 mA
